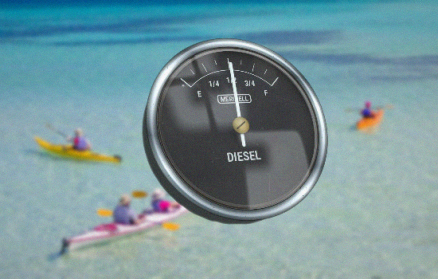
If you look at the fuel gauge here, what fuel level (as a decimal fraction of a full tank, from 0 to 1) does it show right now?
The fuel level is 0.5
